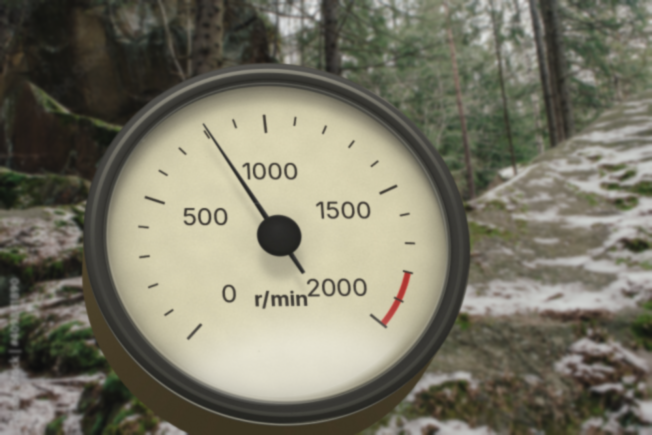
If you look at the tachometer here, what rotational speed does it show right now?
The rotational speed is 800 rpm
